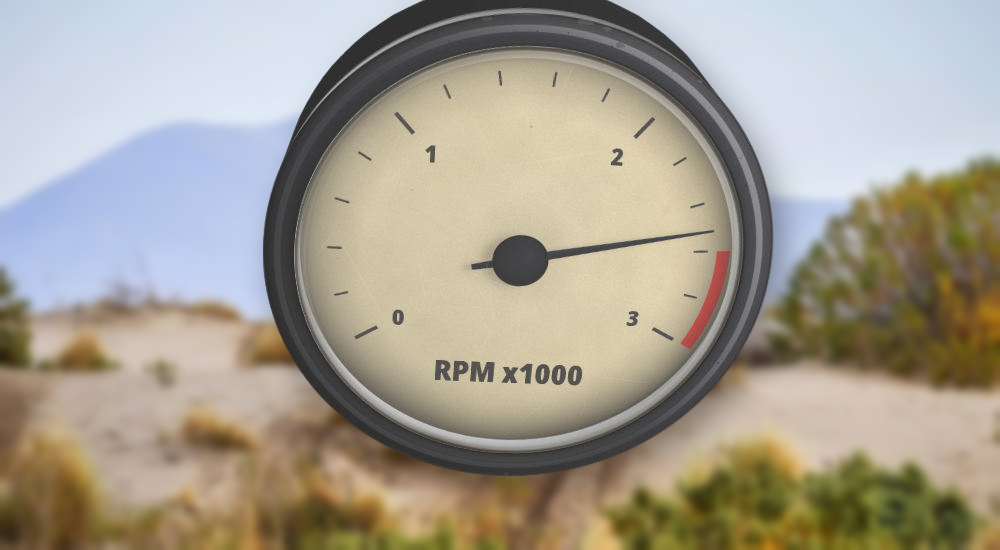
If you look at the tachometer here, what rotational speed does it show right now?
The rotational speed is 2500 rpm
